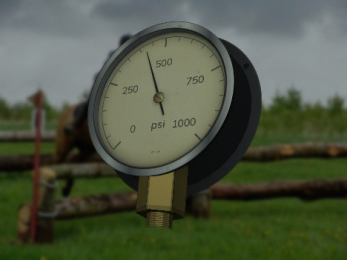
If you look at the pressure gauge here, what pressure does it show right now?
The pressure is 425 psi
